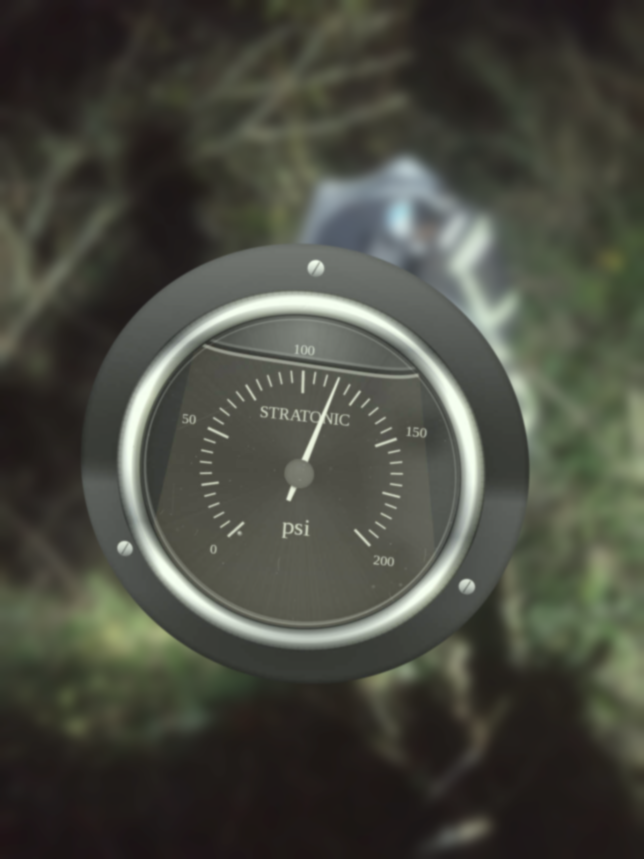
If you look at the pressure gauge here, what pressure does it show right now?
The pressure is 115 psi
